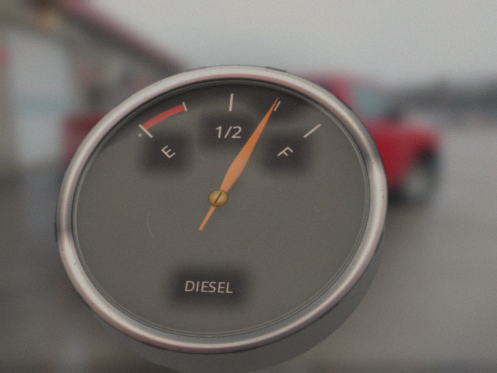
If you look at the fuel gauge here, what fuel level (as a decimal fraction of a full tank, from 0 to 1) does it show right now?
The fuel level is 0.75
